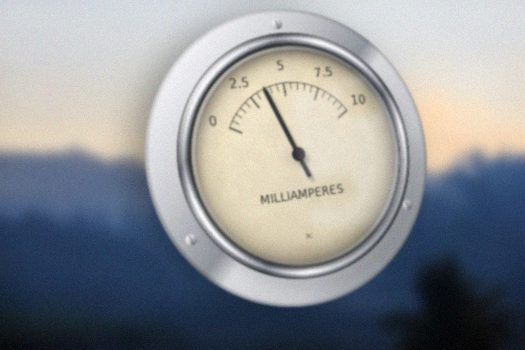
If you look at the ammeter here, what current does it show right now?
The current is 3.5 mA
